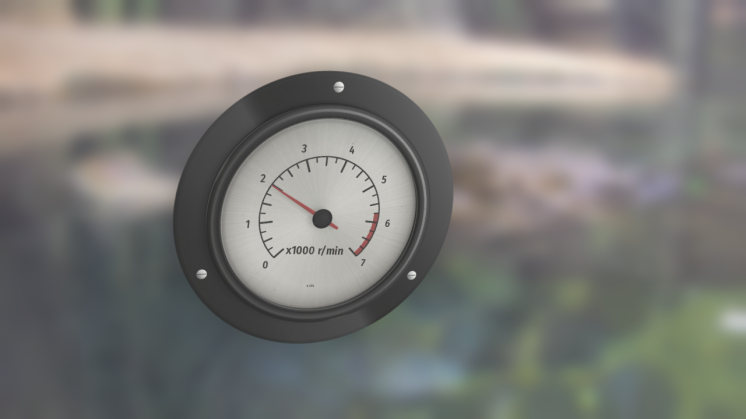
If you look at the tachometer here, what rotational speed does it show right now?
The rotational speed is 2000 rpm
